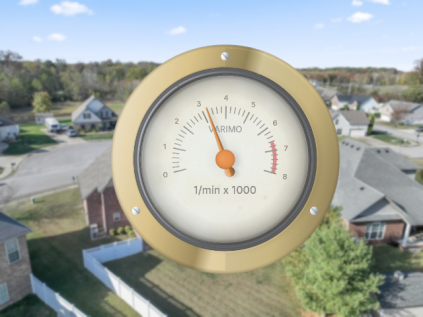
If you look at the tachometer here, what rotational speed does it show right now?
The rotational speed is 3200 rpm
